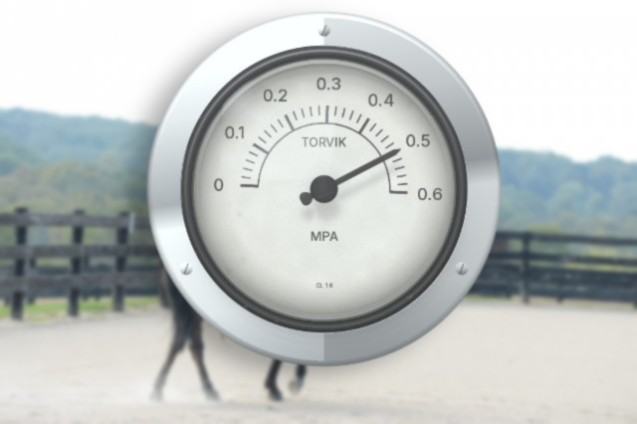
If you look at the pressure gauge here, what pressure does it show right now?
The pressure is 0.5 MPa
